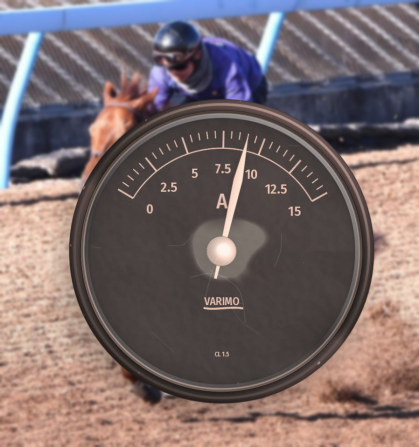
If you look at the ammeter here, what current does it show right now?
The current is 9 A
